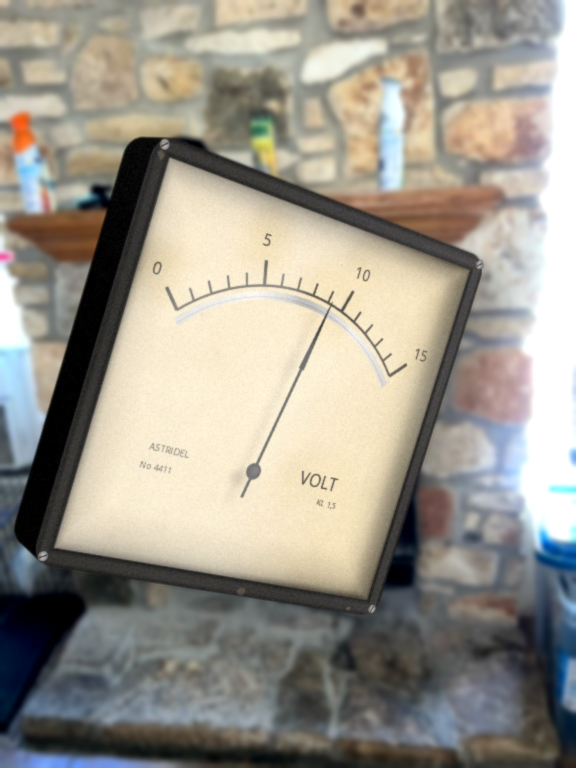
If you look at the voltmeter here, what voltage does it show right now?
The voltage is 9 V
